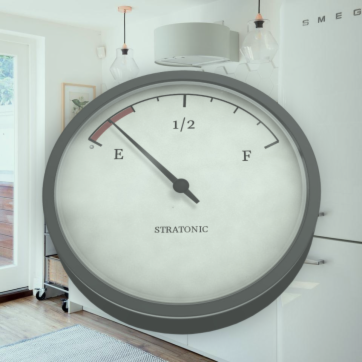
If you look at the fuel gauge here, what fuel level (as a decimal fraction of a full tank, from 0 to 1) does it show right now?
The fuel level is 0.125
